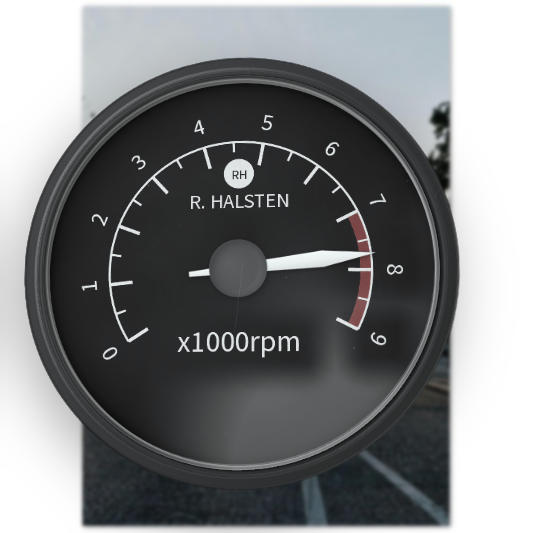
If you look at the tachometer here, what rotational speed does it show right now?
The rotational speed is 7750 rpm
